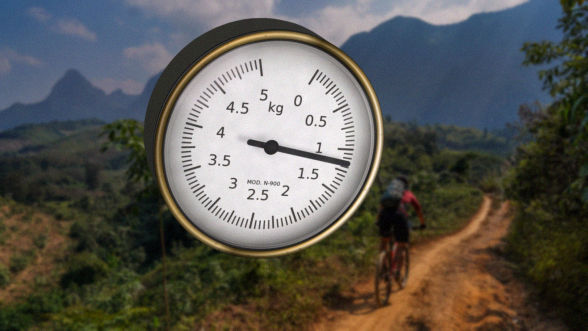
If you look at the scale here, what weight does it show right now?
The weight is 1.15 kg
